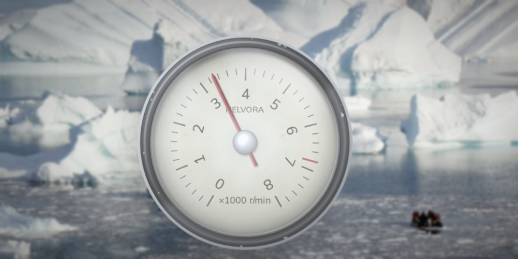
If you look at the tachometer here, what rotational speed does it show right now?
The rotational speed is 3300 rpm
